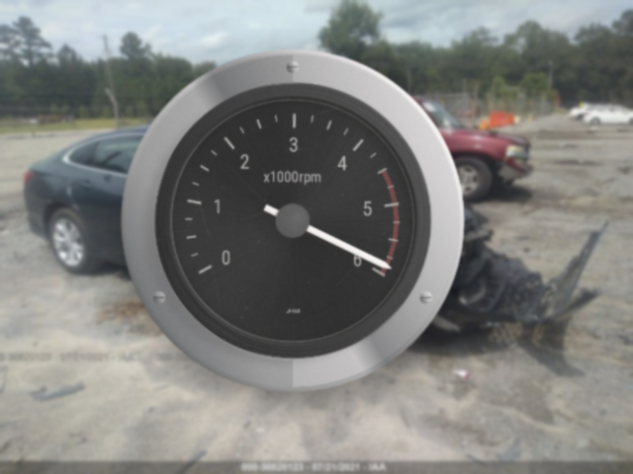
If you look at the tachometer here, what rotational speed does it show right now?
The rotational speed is 5875 rpm
